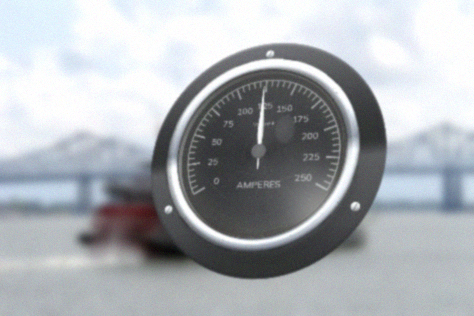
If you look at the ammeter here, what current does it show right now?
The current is 125 A
